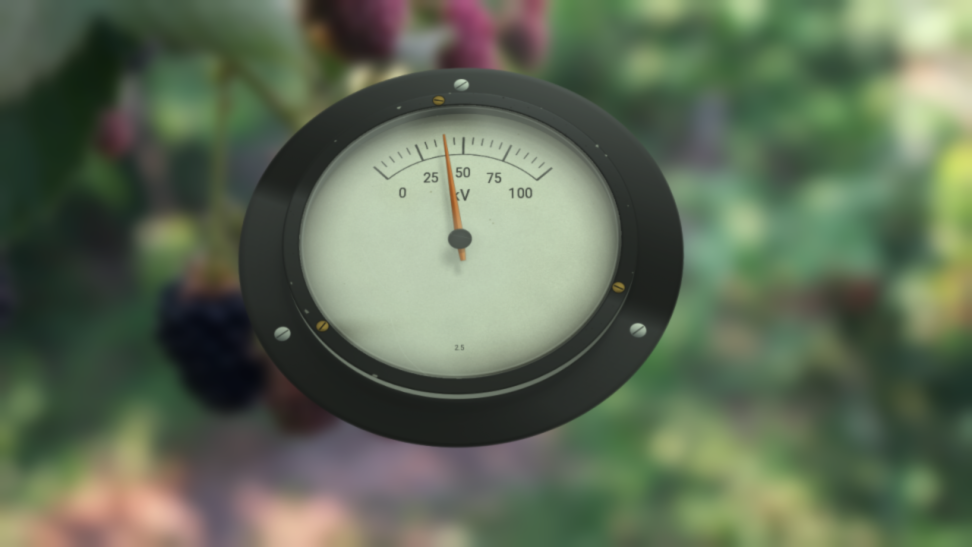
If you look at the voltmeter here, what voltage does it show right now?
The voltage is 40 kV
